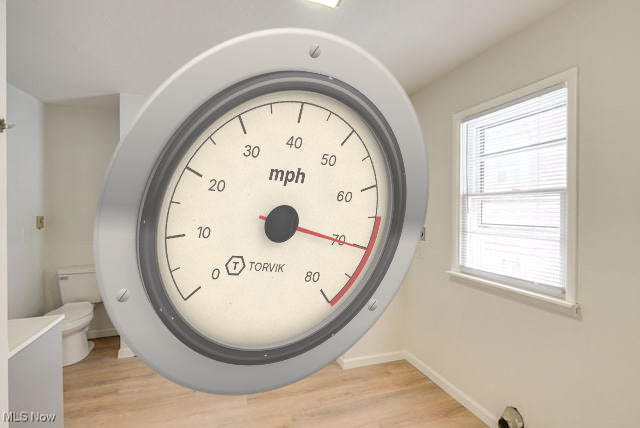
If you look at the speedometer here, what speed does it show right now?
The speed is 70 mph
